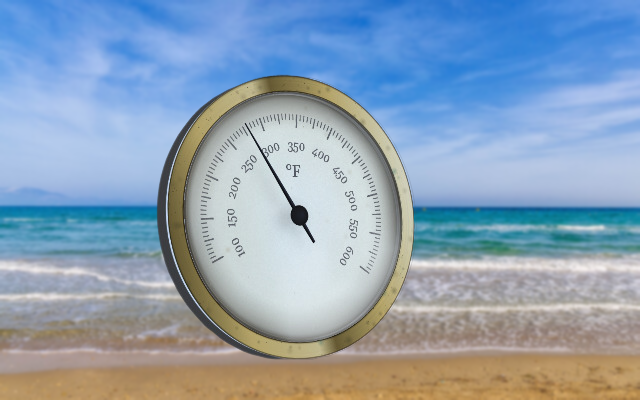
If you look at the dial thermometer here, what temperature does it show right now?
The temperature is 275 °F
